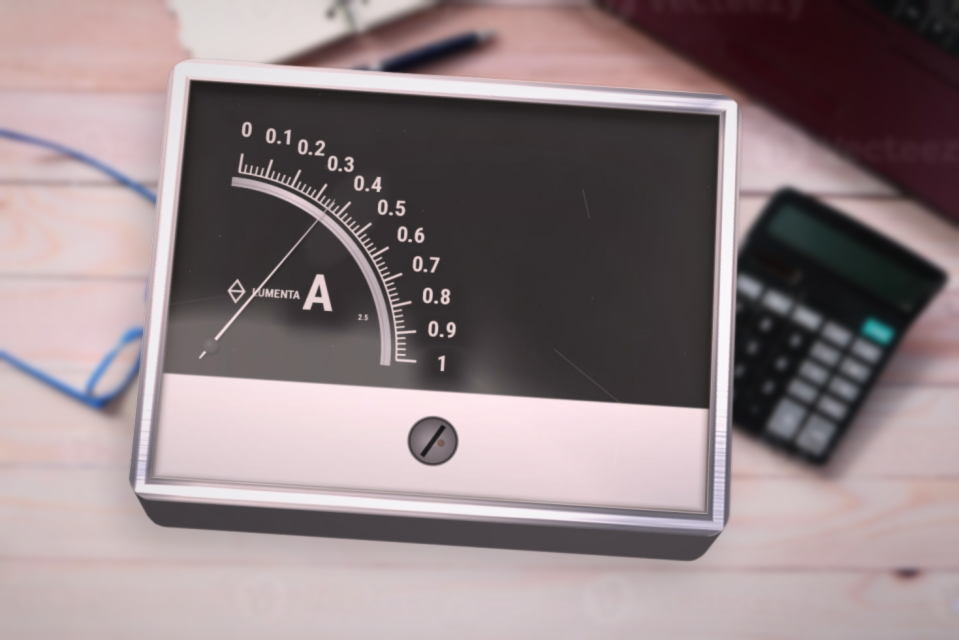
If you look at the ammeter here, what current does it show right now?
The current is 0.36 A
